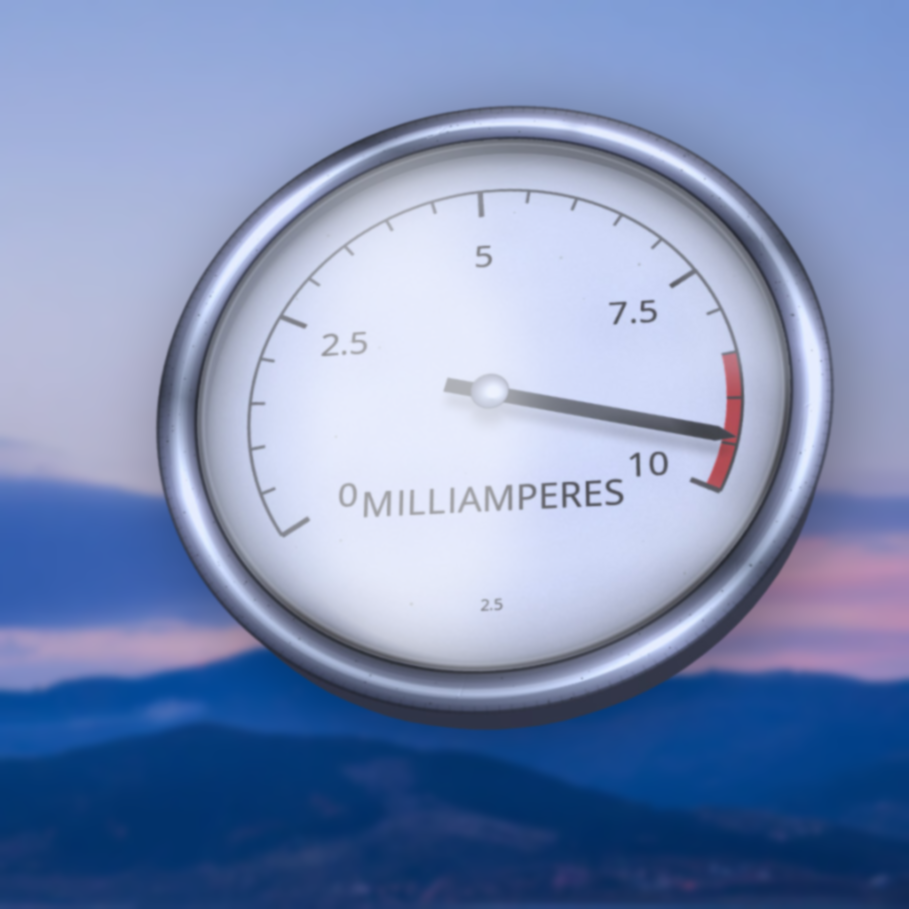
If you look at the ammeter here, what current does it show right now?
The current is 9.5 mA
